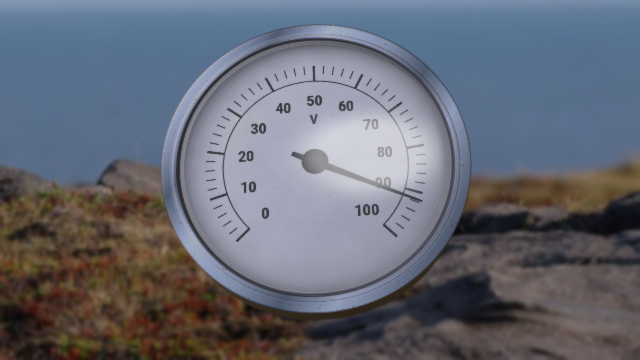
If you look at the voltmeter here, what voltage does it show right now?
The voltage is 92 V
